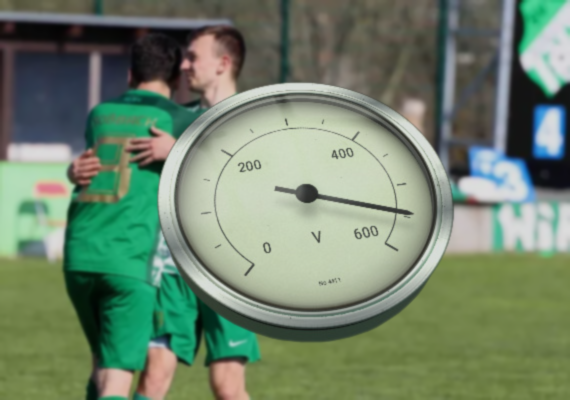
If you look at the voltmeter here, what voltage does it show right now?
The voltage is 550 V
